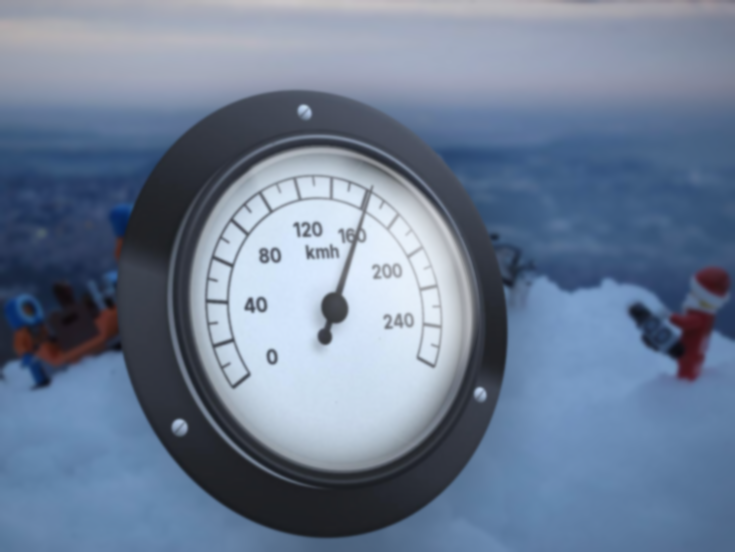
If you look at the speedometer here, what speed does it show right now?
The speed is 160 km/h
